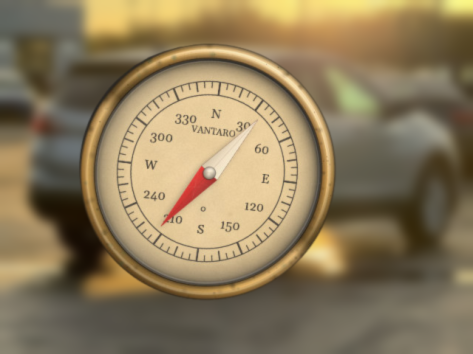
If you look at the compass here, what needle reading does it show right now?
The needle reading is 215 °
